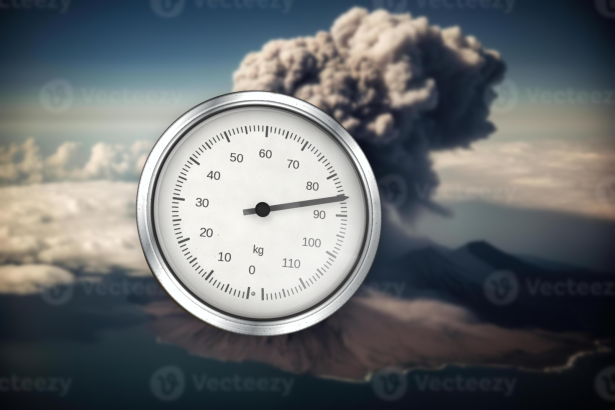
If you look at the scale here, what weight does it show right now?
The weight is 86 kg
